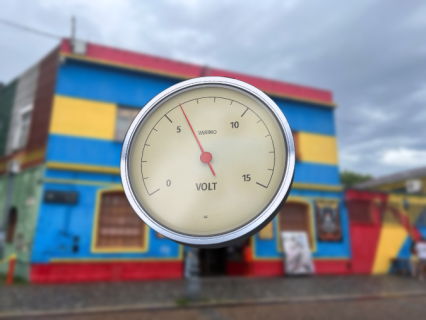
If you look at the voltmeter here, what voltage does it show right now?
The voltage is 6 V
